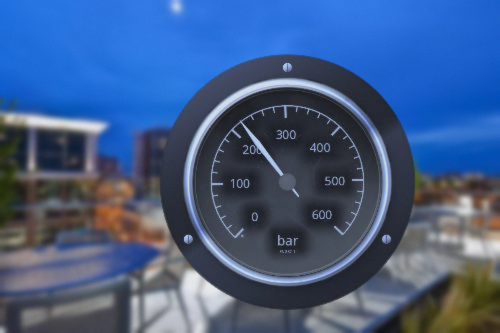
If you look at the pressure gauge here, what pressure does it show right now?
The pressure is 220 bar
